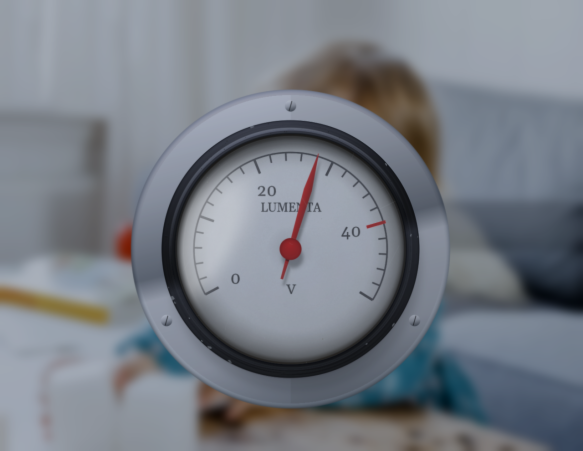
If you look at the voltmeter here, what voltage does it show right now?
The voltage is 28 V
